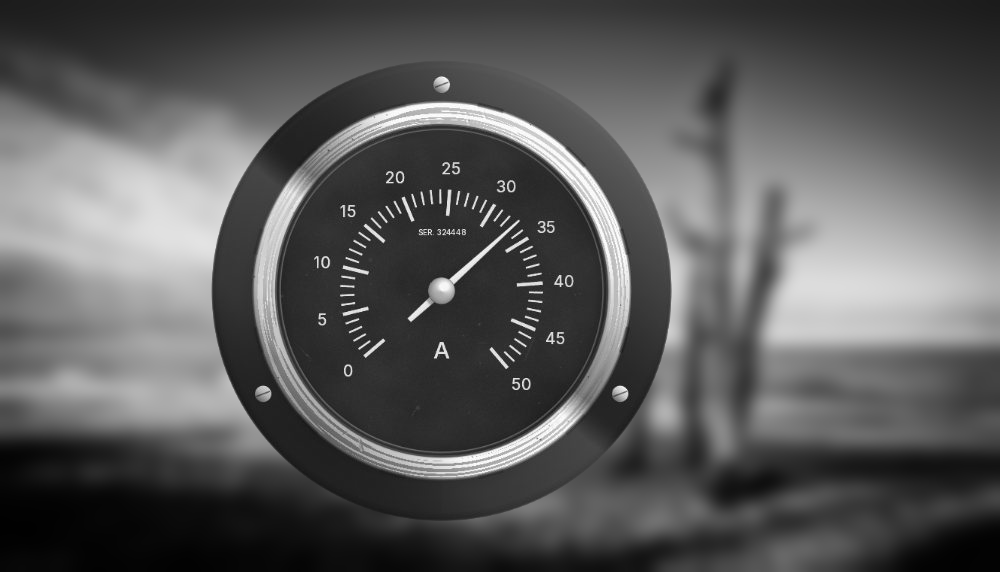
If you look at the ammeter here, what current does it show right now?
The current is 33 A
